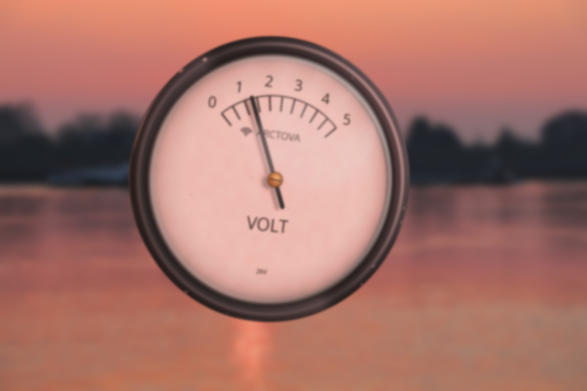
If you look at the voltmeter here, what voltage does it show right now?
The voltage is 1.25 V
